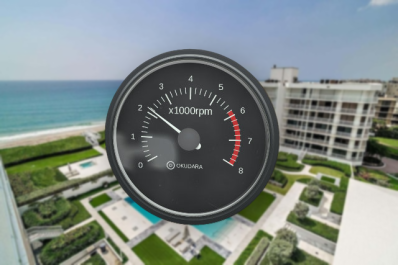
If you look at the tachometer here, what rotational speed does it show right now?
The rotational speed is 2200 rpm
